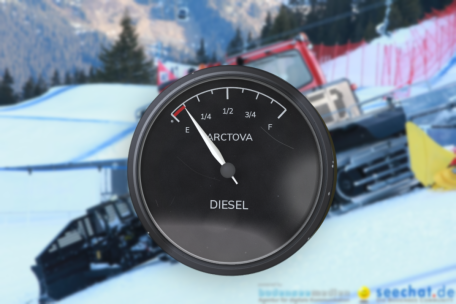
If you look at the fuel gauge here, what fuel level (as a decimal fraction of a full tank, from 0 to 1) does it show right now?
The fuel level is 0.125
